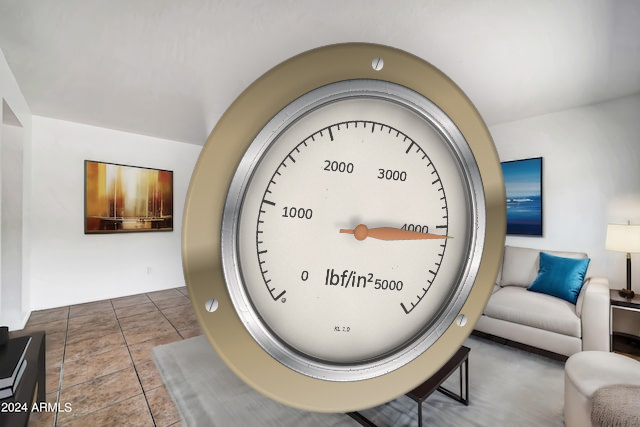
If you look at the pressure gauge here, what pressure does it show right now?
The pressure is 4100 psi
